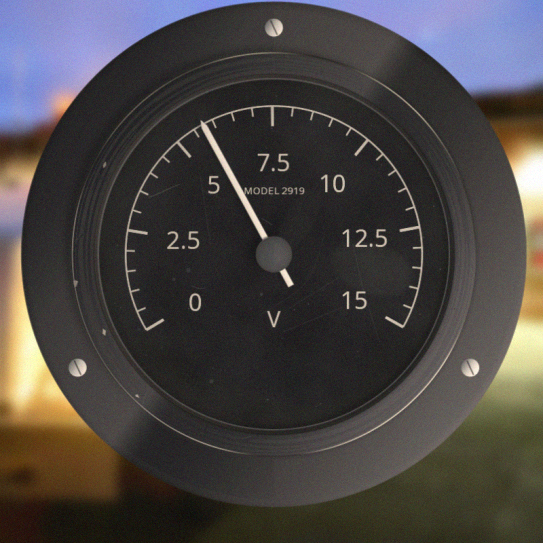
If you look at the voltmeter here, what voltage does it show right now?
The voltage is 5.75 V
